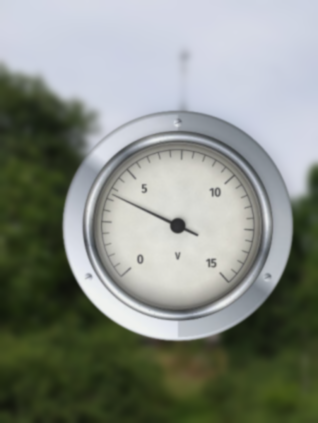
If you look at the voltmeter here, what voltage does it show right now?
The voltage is 3.75 V
